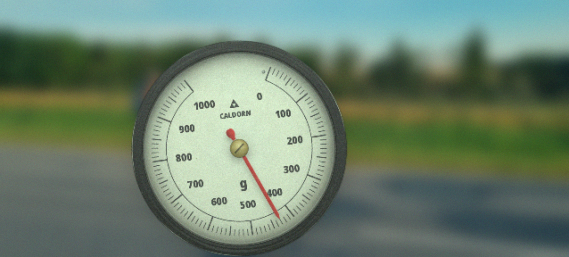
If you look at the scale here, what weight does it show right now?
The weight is 430 g
